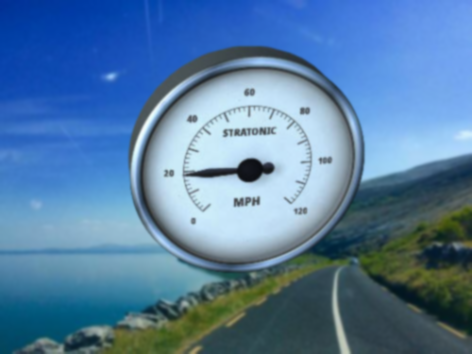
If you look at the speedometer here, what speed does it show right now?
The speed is 20 mph
